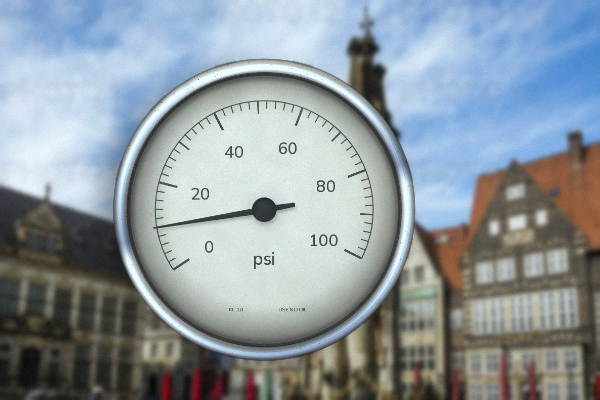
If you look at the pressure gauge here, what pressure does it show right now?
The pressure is 10 psi
